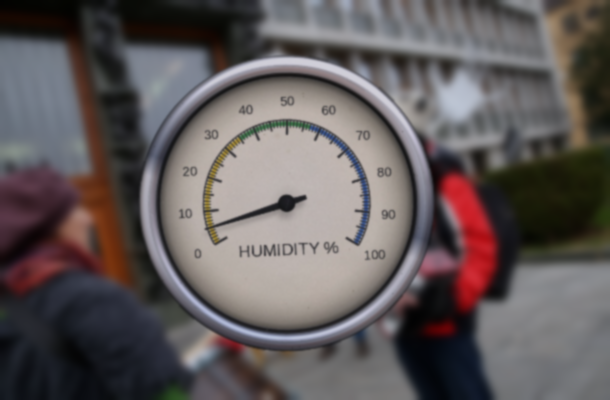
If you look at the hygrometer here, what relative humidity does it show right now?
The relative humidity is 5 %
